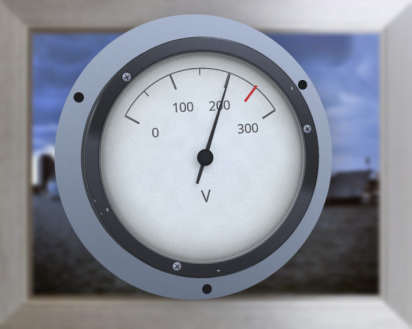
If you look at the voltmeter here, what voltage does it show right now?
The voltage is 200 V
